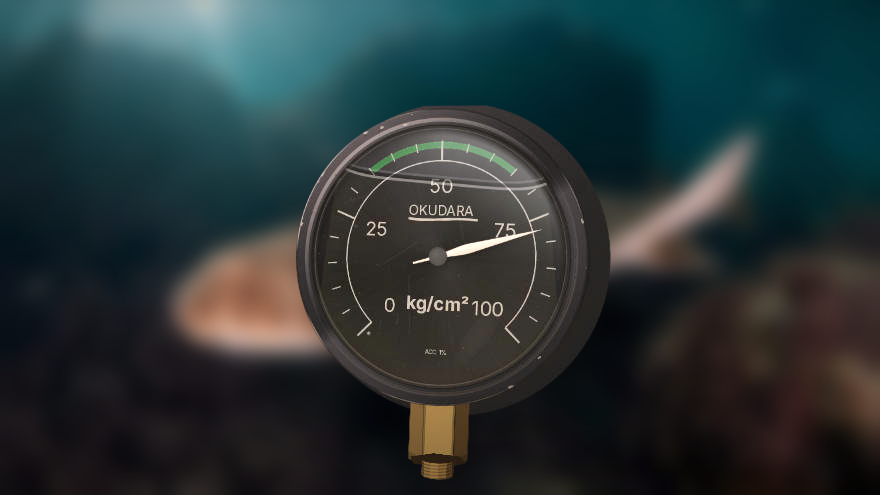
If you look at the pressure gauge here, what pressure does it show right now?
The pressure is 77.5 kg/cm²
